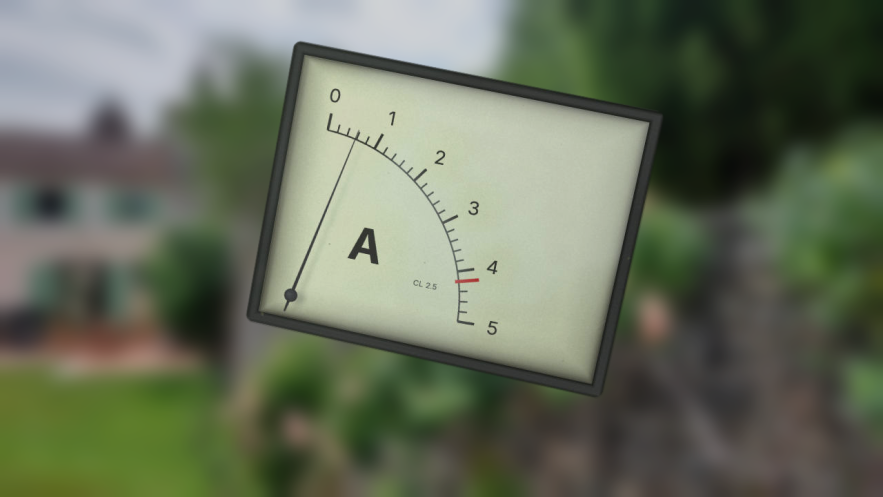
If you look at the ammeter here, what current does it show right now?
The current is 0.6 A
